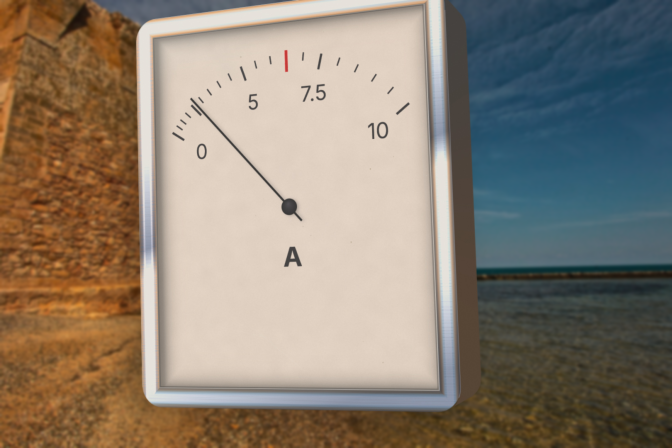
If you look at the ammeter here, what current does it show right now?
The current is 2.75 A
